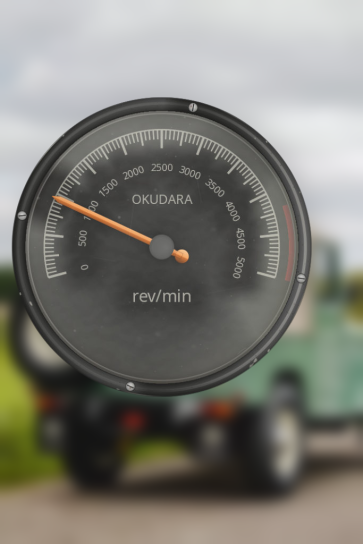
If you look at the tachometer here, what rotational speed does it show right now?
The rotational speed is 950 rpm
